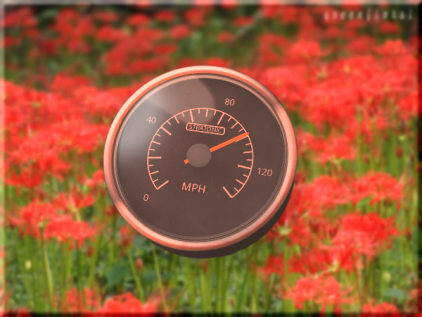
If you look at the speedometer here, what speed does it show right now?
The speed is 100 mph
